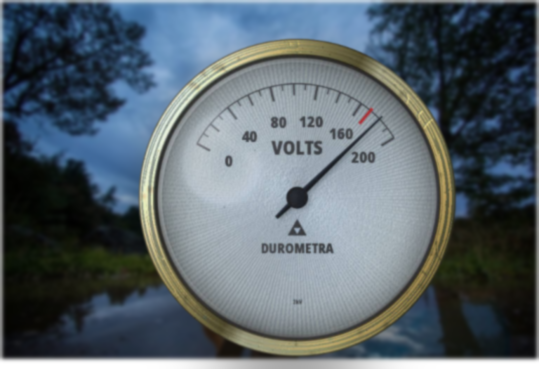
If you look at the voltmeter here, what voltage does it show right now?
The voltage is 180 V
